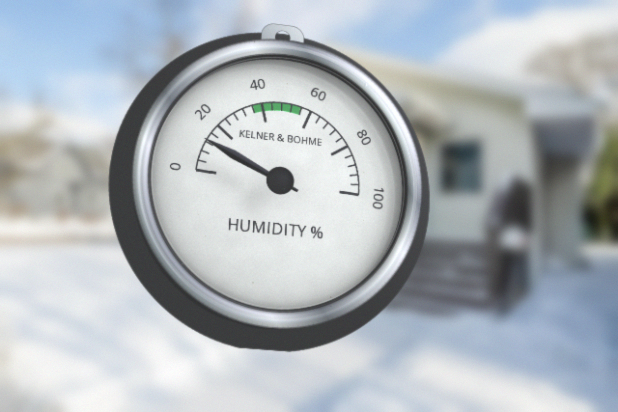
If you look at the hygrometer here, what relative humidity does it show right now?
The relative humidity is 12 %
